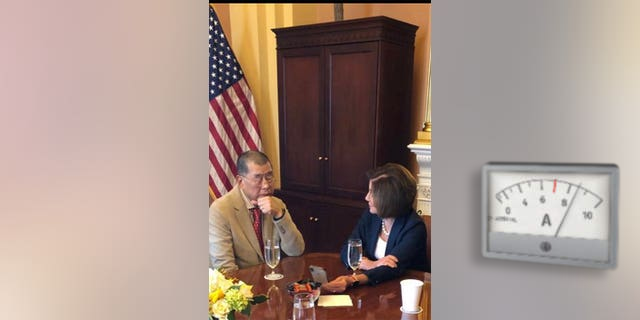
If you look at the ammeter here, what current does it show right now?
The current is 8.5 A
